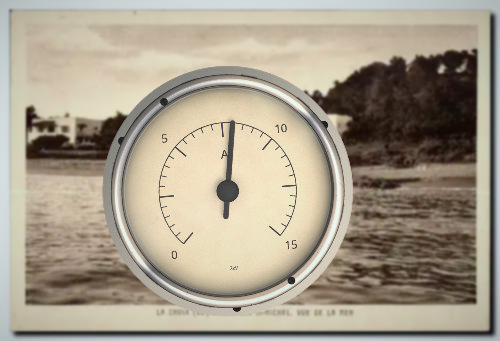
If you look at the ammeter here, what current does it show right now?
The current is 8 A
